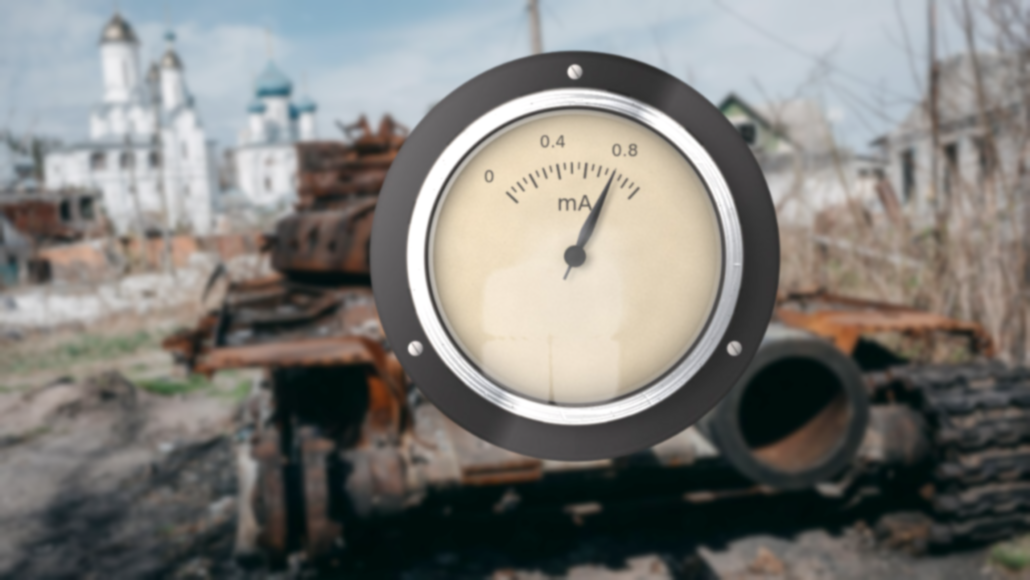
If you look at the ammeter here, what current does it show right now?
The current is 0.8 mA
